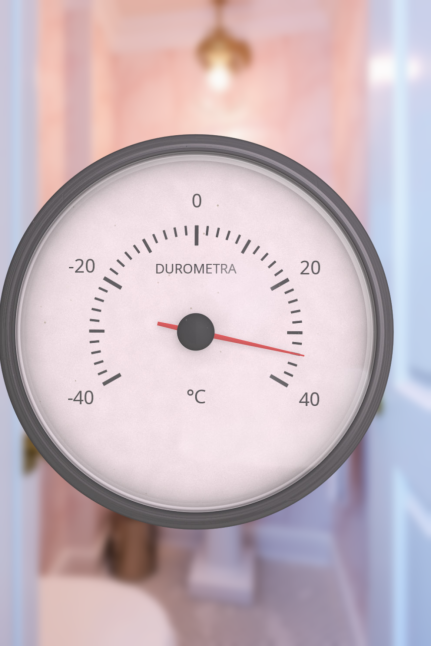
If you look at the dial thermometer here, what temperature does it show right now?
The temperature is 34 °C
